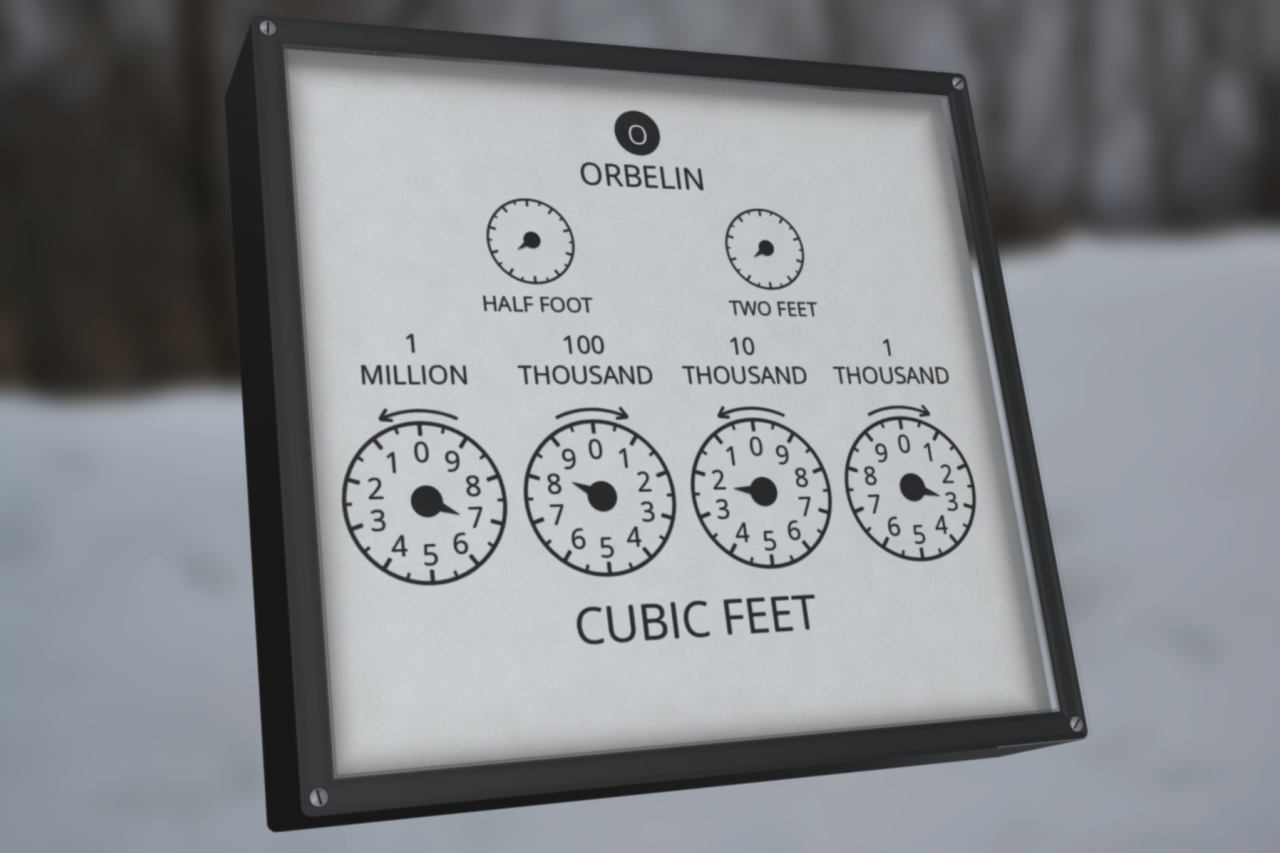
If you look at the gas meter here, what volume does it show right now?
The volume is 682300 ft³
